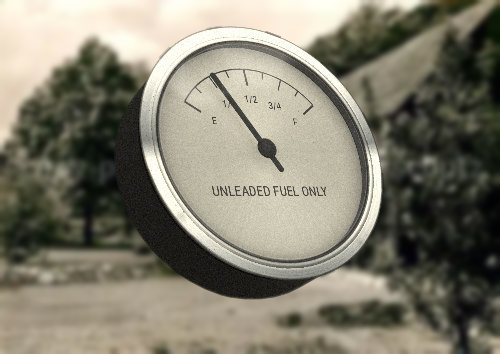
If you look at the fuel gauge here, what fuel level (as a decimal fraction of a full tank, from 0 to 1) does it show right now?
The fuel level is 0.25
